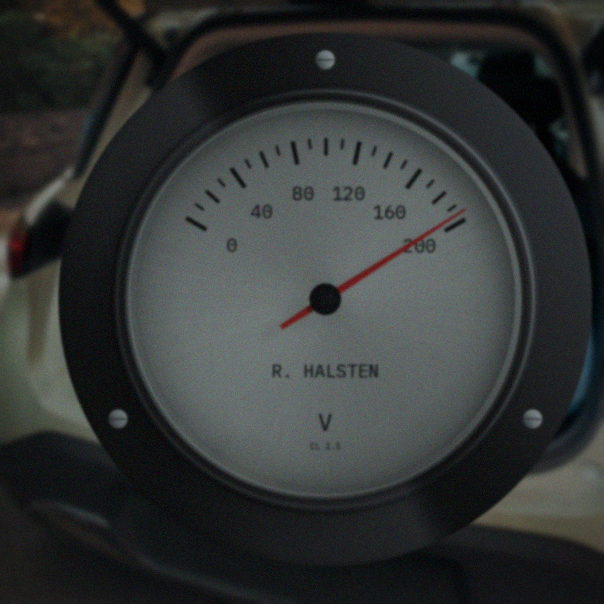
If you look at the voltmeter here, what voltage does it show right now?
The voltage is 195 V
